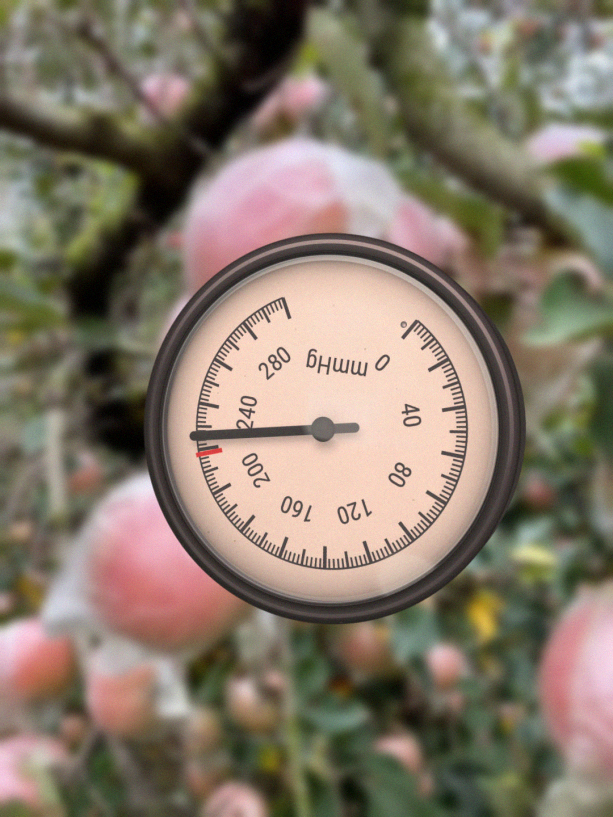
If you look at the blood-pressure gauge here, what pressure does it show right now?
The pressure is 226 mmHg
